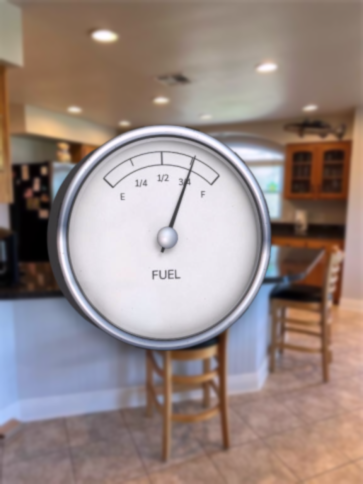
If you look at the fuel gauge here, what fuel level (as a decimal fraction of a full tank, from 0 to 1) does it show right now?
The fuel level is 0.75
